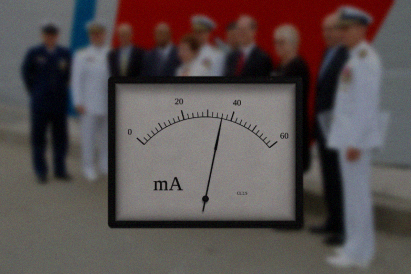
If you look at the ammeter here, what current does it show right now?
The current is 36 mA
